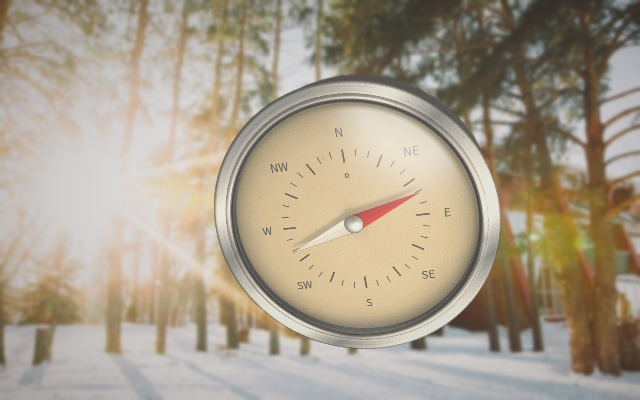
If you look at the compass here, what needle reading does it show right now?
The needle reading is 70 °
